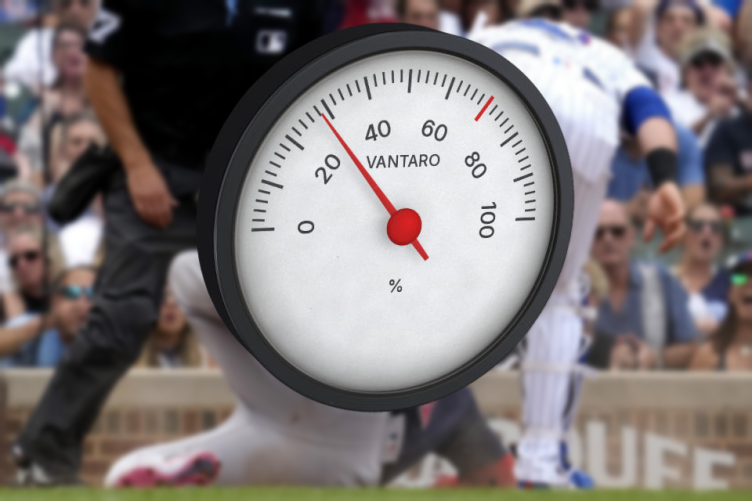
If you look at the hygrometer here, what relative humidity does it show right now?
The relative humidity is 28 %
